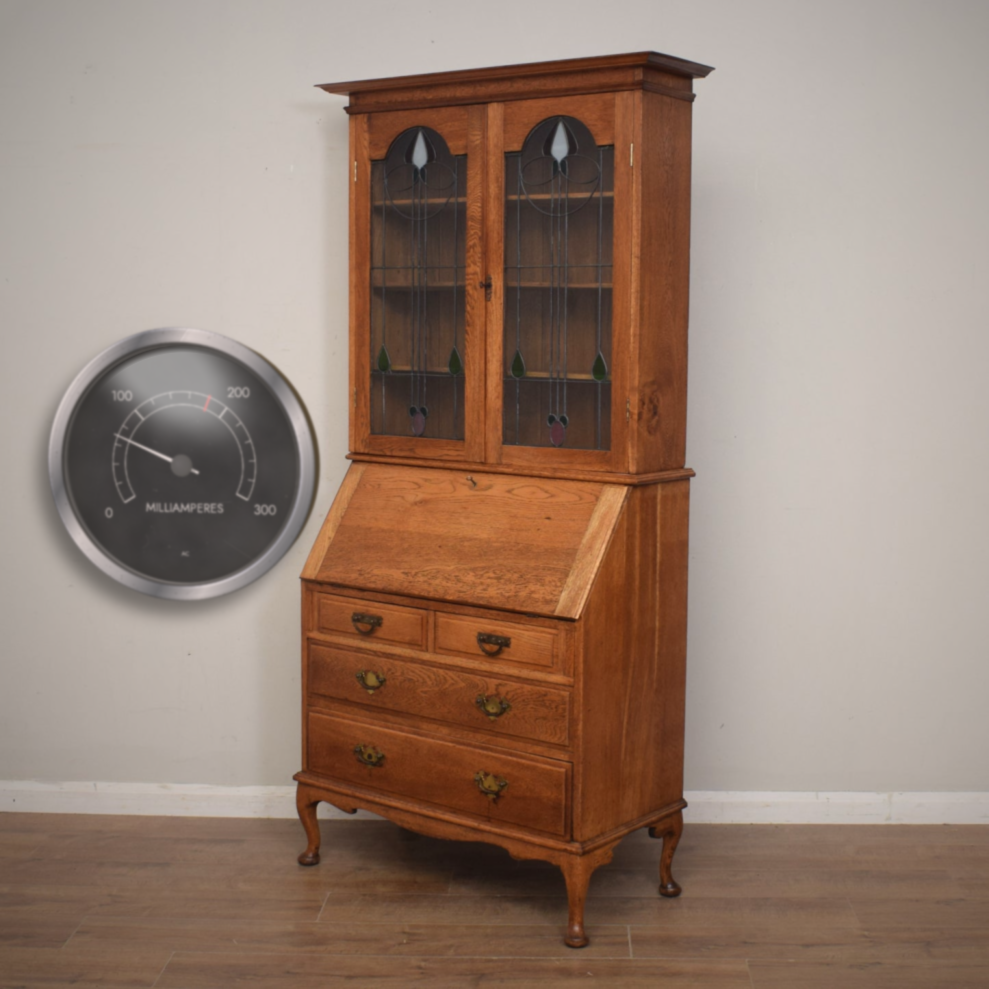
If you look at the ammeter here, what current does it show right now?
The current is 70 mA
